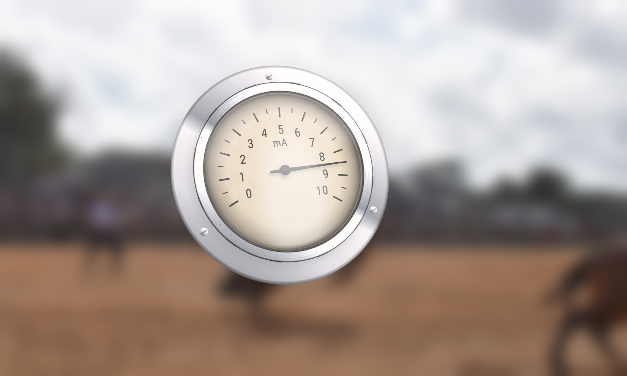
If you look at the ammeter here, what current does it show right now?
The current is 8.5 mA
